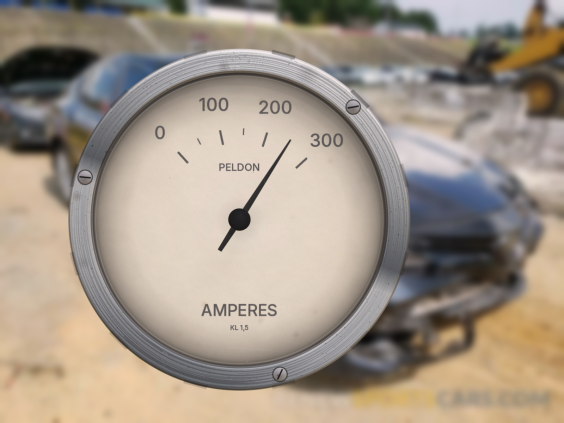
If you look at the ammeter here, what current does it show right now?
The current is 250 A
